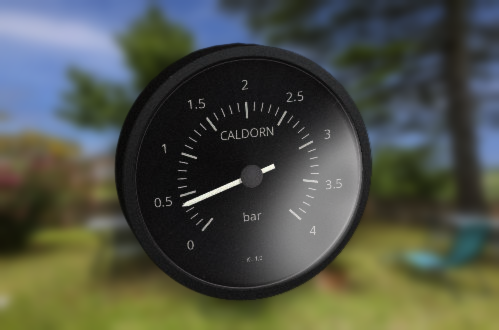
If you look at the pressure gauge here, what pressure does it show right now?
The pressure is 0.4 bar
